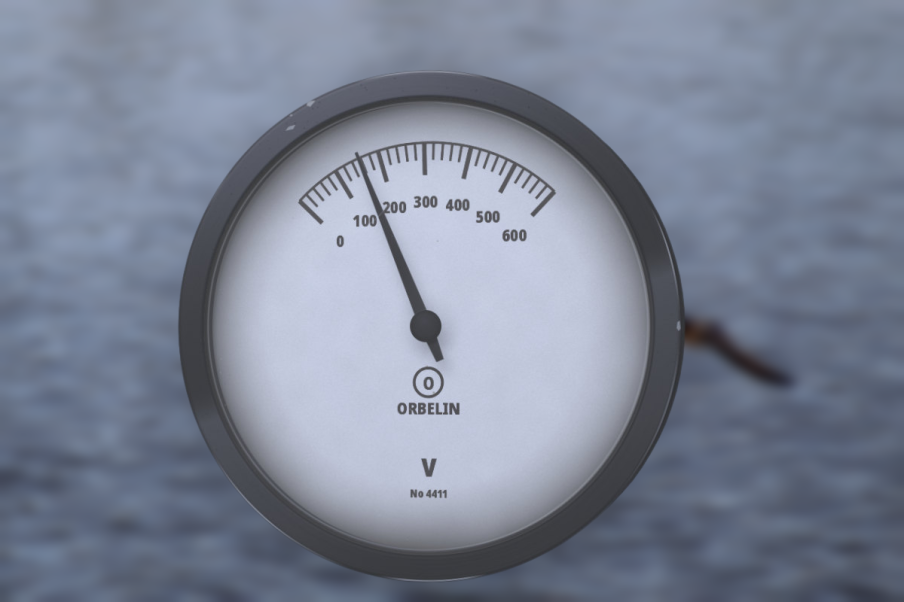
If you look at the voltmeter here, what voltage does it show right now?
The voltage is 160 V
